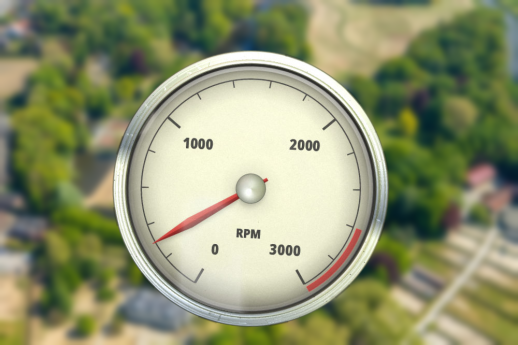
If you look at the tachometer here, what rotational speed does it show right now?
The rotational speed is 300 rpm
